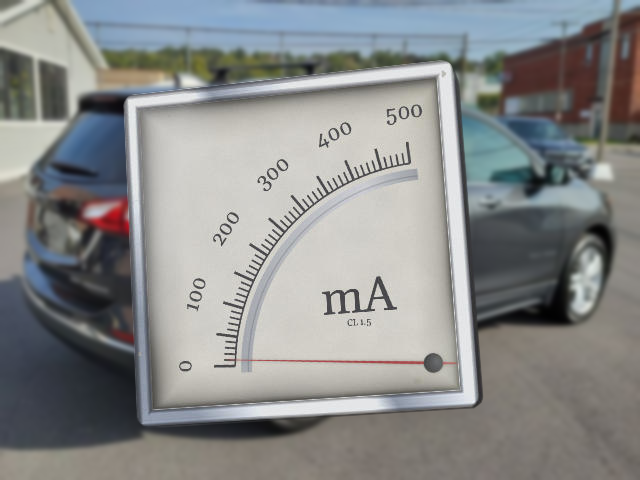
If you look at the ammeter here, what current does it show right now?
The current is 10 mA
